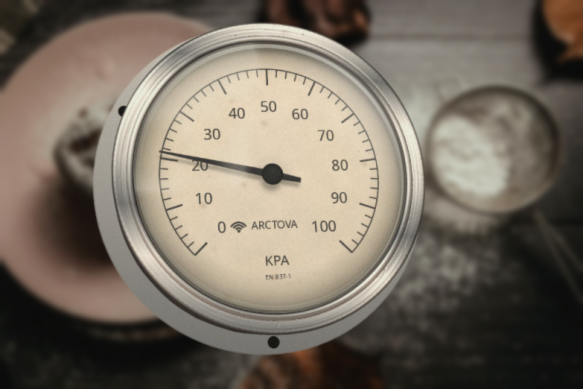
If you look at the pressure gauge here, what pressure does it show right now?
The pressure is 21 kPa
